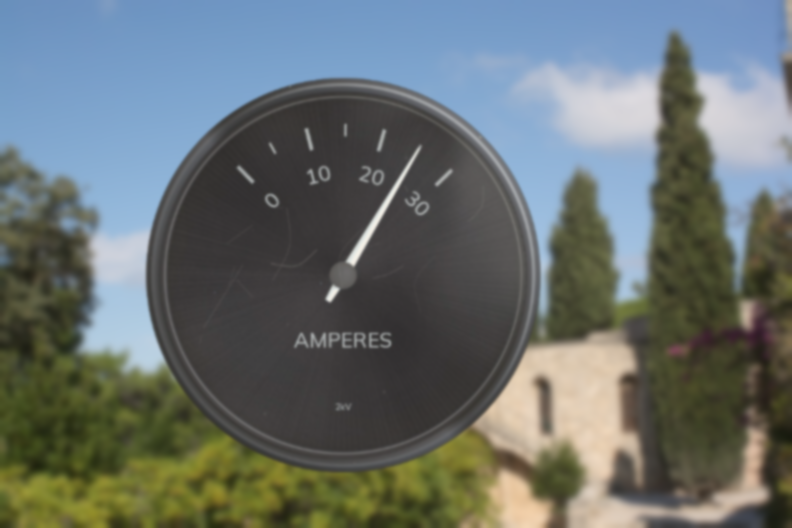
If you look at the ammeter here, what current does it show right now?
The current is 25 A
